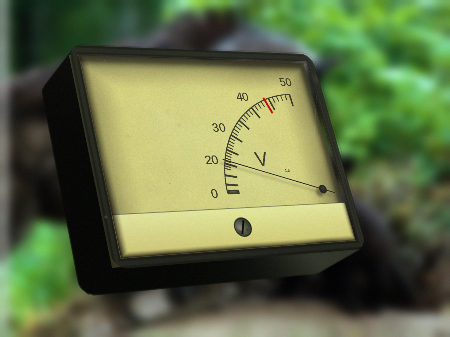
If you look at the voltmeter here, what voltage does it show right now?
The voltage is 20 V
